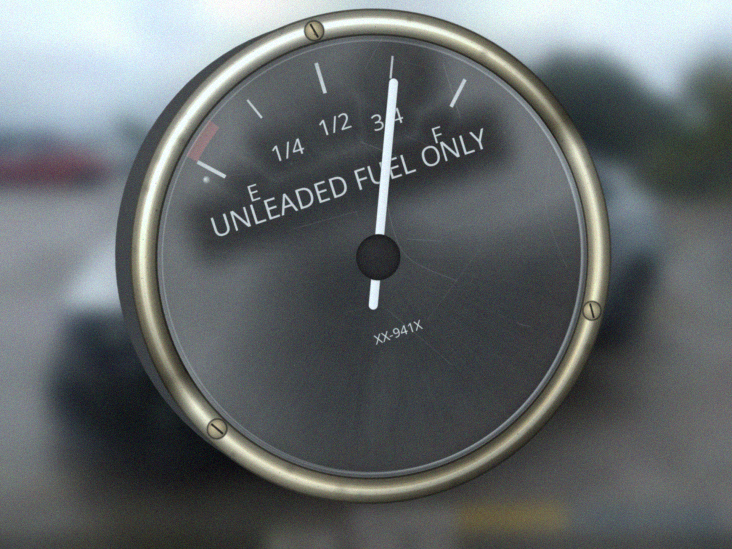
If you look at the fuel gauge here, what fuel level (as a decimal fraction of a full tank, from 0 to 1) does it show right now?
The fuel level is 0.75
